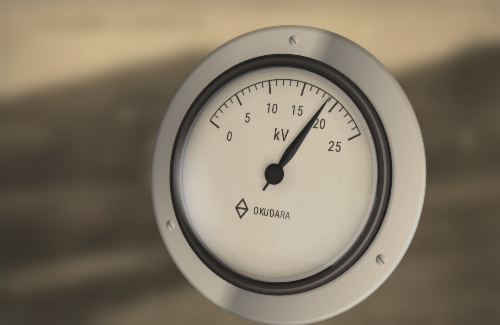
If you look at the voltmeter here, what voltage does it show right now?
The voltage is 19 kV
